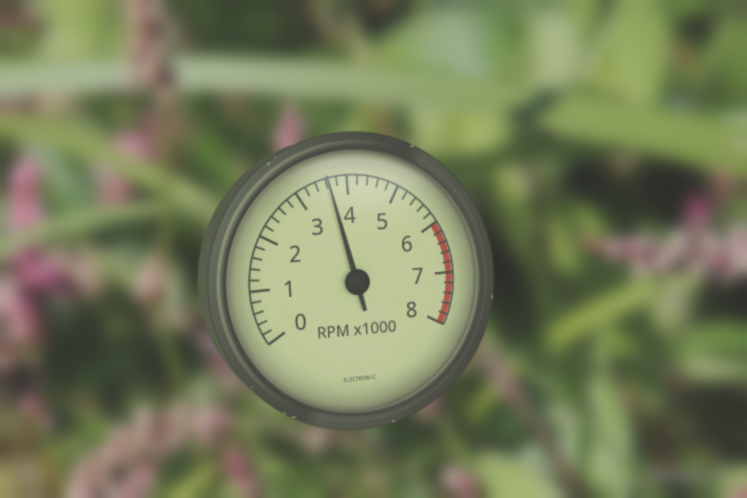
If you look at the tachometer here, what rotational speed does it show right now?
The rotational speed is 3600 rpm
